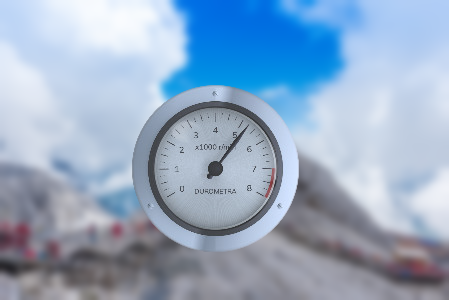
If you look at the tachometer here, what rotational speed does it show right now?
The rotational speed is 5250 rpm
